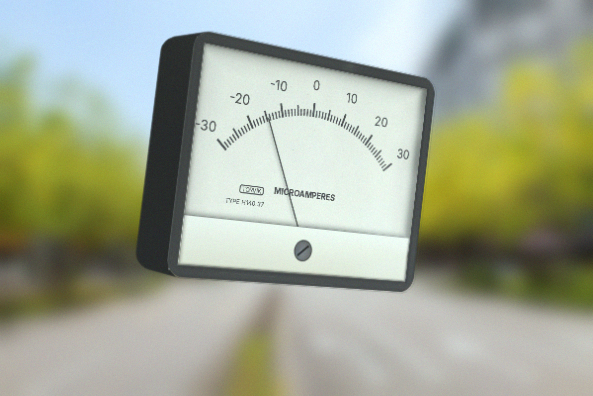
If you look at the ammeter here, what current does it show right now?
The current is -15 µA
